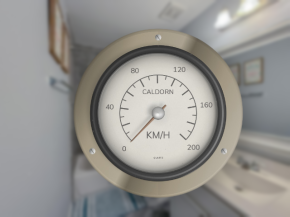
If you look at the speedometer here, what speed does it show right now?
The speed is 0 km/h
